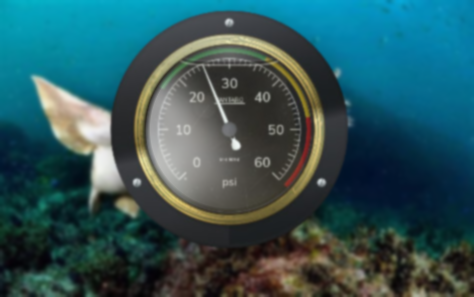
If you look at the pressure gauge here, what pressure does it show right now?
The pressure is 25 psi
